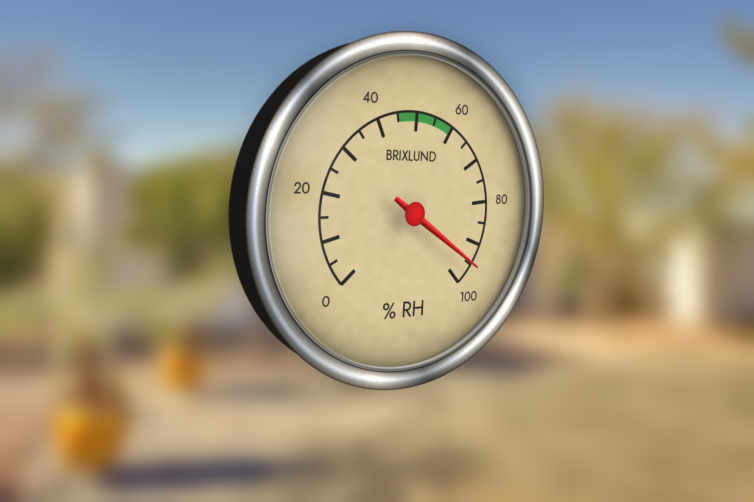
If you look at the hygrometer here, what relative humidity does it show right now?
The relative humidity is 95 %
